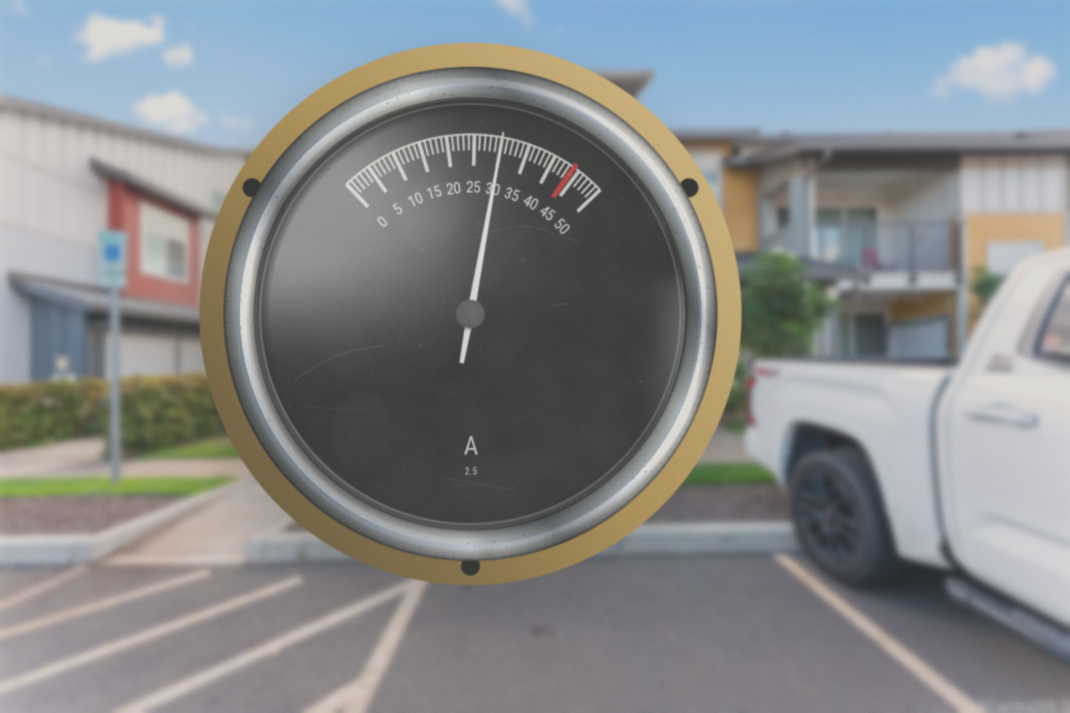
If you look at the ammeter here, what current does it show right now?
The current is 30 A
